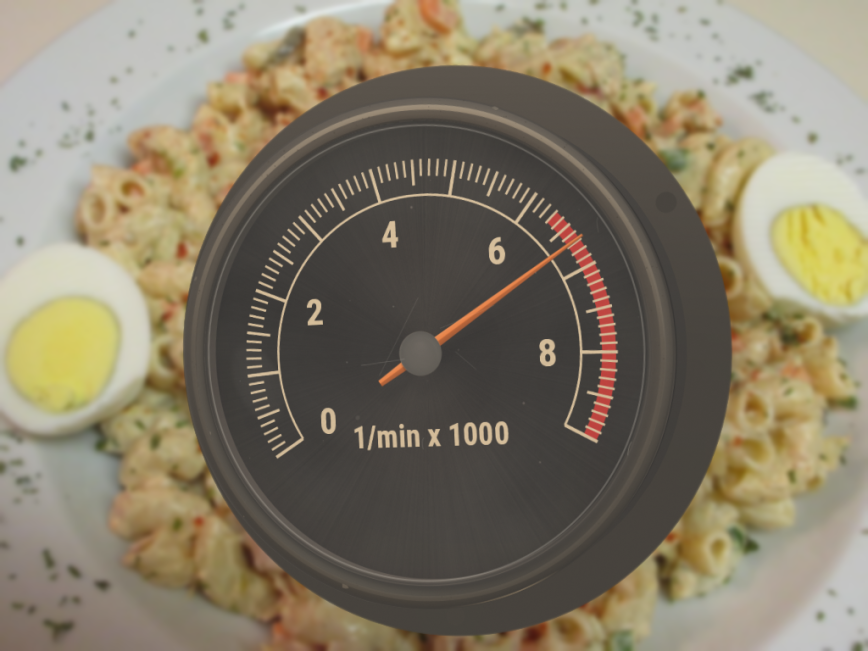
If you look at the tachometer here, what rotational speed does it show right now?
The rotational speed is 6700 rpm
